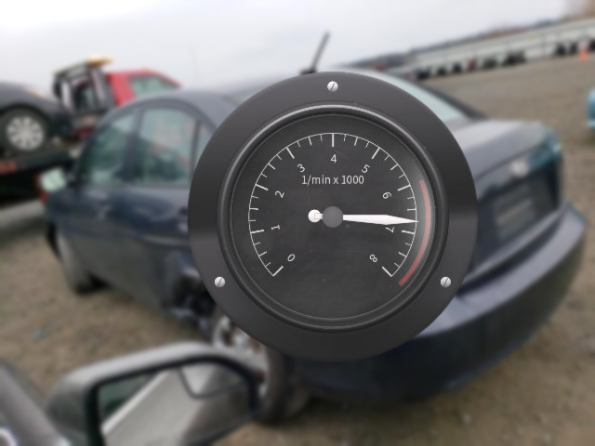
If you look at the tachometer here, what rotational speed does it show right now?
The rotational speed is 6750 rpm
